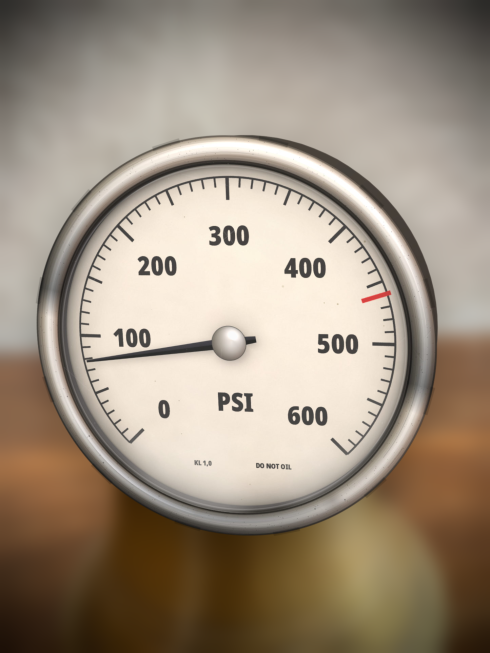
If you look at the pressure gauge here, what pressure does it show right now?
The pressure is 80 psi
